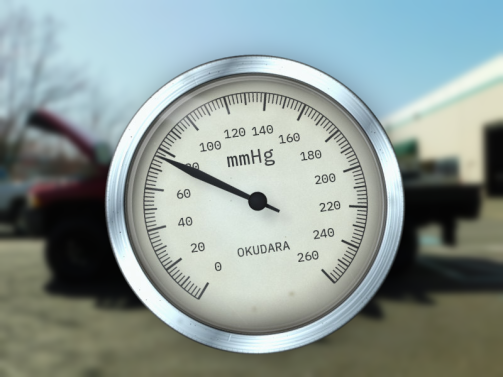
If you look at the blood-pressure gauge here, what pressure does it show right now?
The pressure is 76 mmHg
